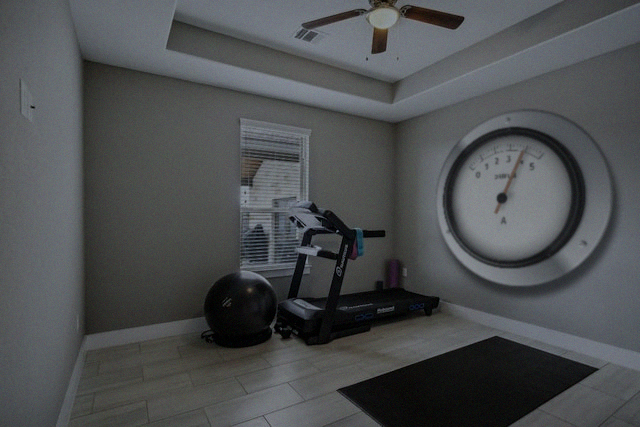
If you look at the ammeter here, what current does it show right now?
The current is 4 A
